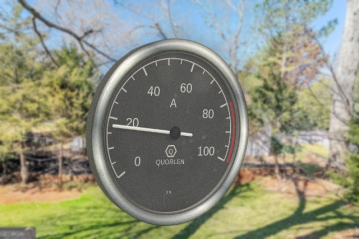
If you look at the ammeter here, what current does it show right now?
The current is 17.5 A
